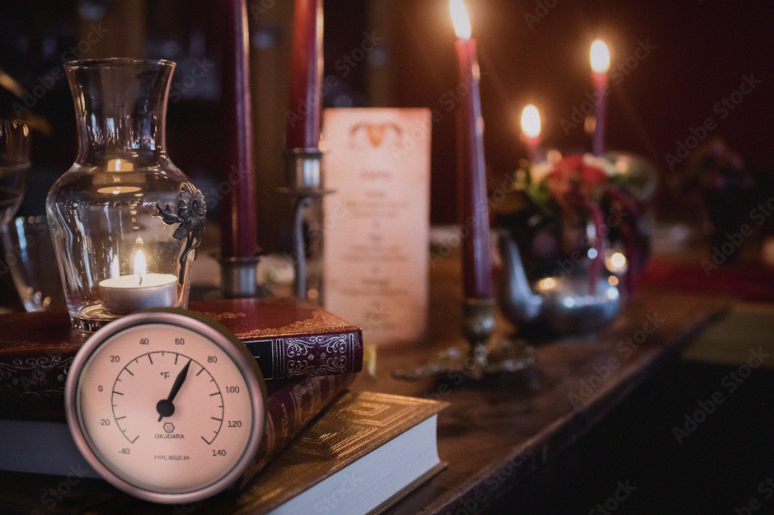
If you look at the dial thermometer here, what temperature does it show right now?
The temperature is 70 °F
